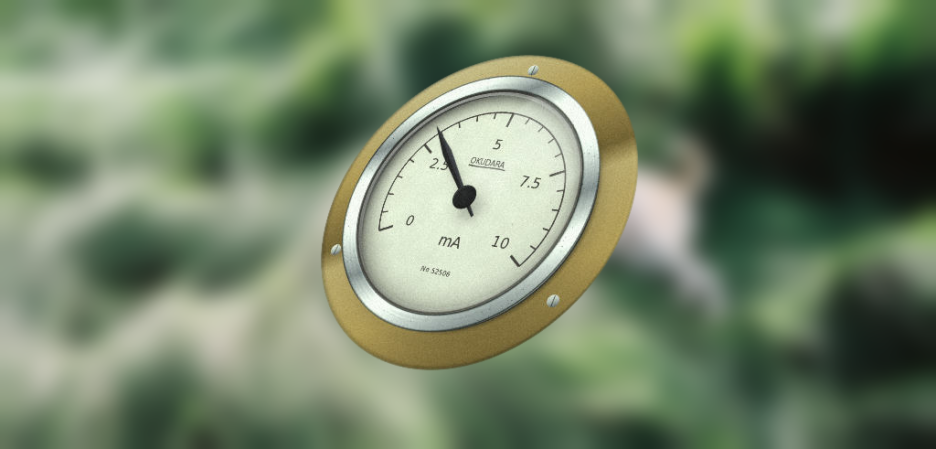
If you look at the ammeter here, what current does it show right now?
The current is 3 mA
